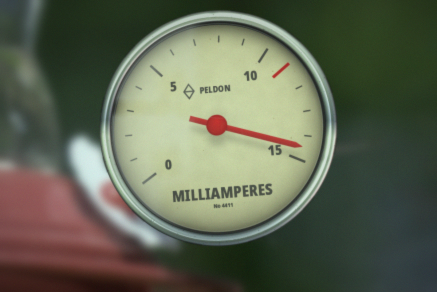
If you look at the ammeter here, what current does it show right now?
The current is 14.5 mA
